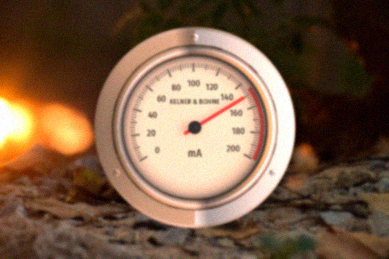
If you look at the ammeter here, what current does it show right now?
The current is 150 mA
